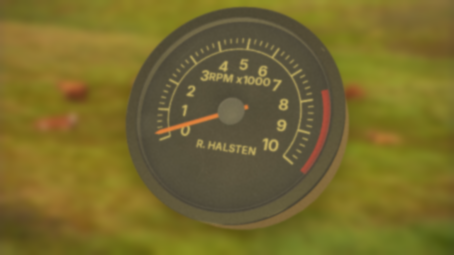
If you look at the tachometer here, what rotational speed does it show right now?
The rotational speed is 200 rpm
